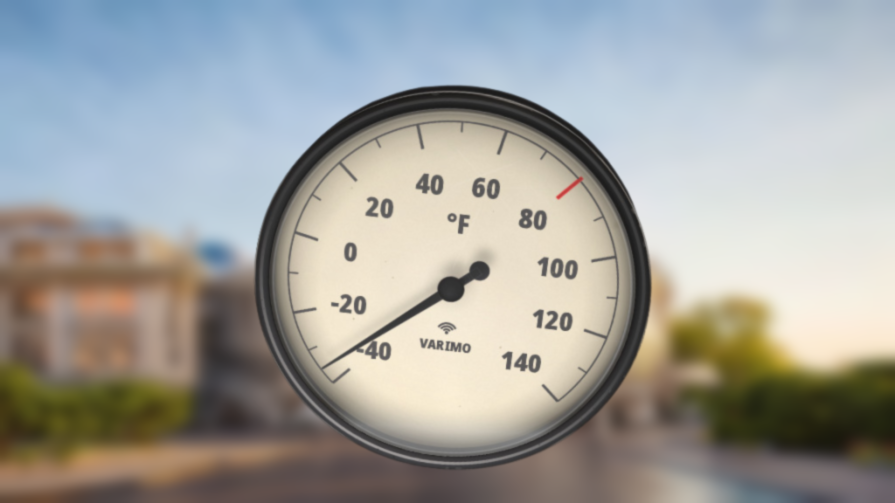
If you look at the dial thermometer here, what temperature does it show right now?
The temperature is -35 °F
